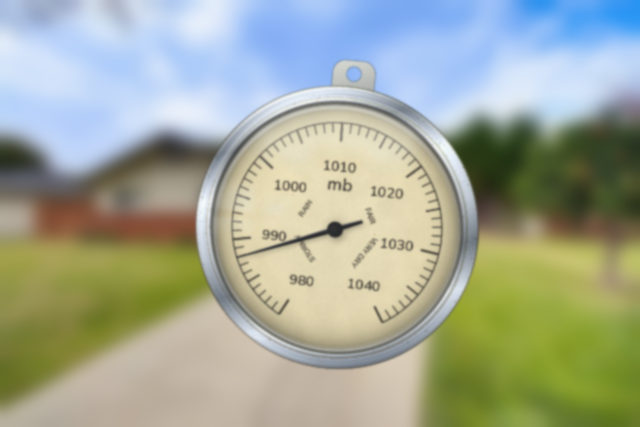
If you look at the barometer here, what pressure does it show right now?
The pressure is 988 mbar
